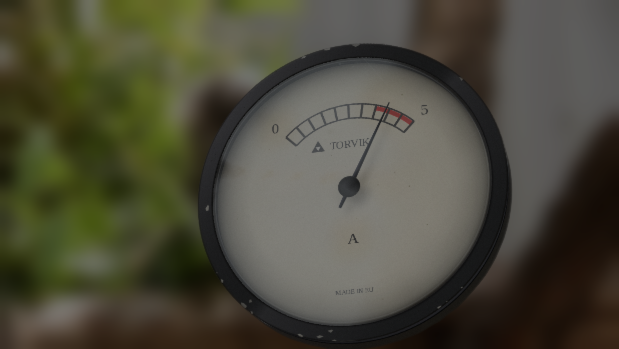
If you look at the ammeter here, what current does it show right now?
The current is 4 A
